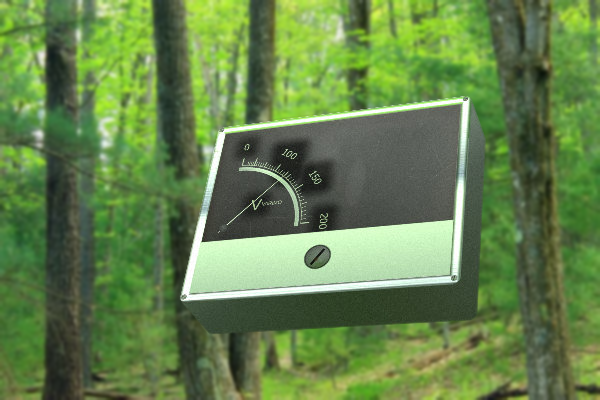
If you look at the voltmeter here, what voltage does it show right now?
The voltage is 125 V
